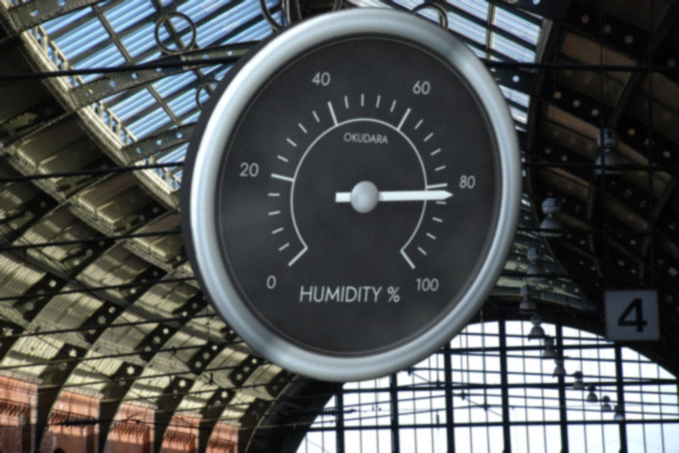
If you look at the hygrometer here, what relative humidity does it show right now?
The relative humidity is 82 %
